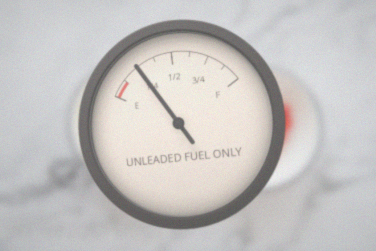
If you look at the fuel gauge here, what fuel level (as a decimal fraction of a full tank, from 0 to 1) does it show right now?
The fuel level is 0.25
